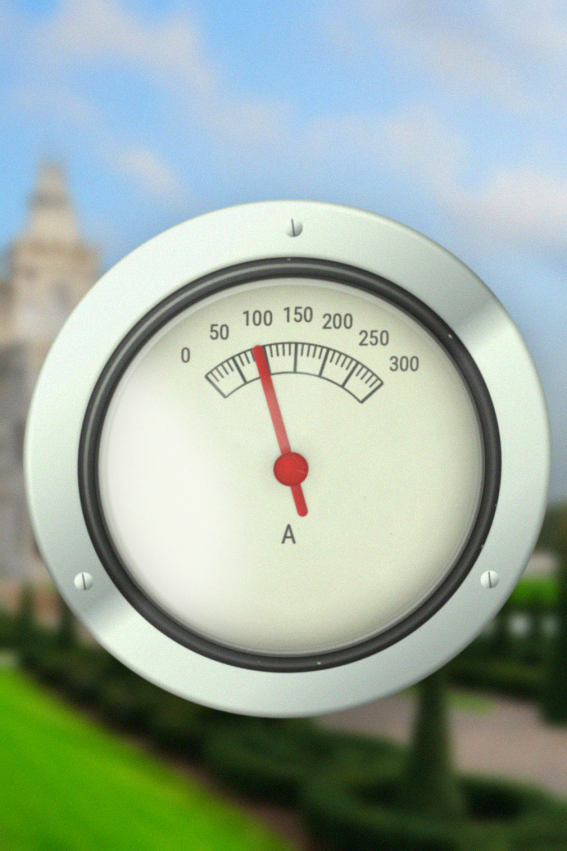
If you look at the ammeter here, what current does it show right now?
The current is 90 A
